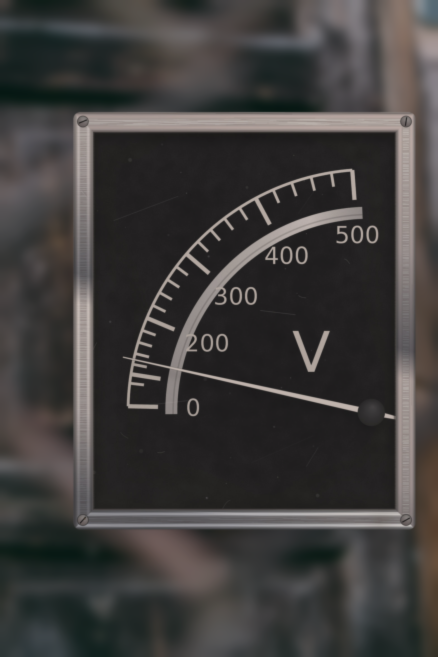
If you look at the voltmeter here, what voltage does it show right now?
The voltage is 130 V
